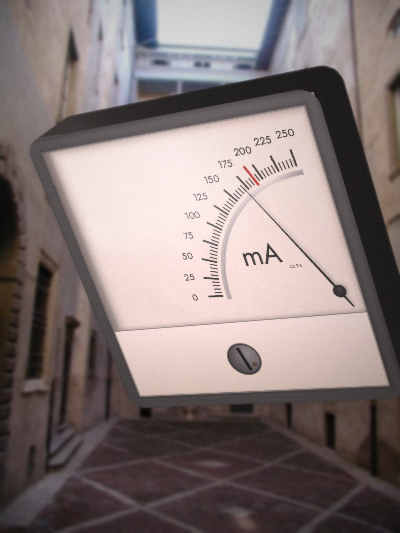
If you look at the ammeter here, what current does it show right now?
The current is 175 mA
